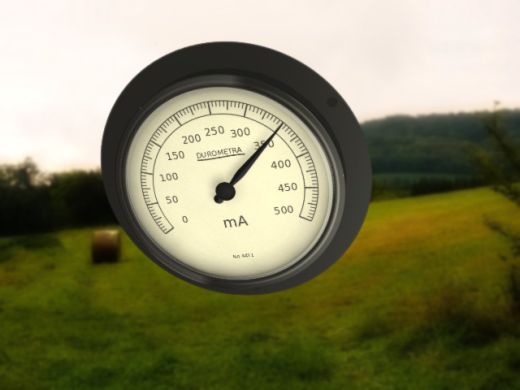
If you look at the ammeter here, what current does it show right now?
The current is 350 mA
